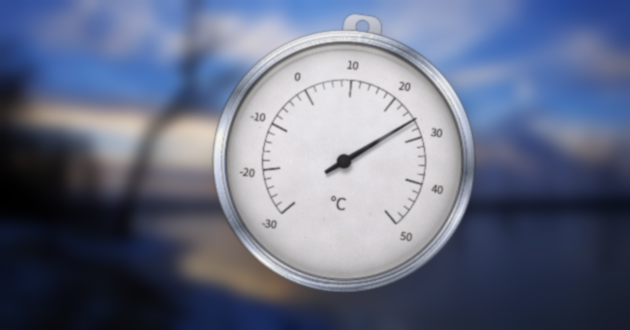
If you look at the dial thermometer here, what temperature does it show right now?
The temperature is 26 °C
